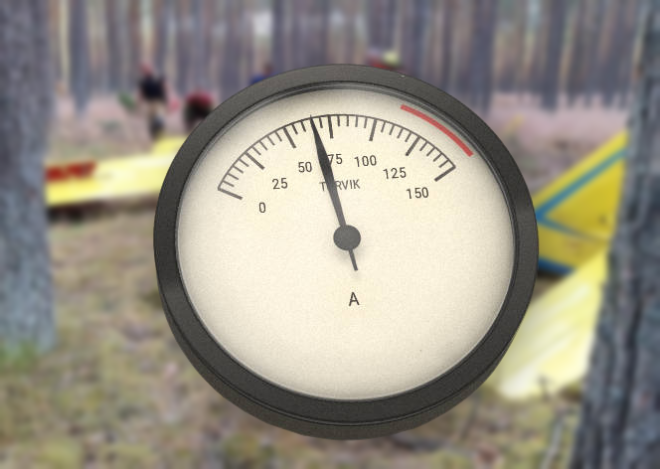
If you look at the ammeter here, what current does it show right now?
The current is 65 A
